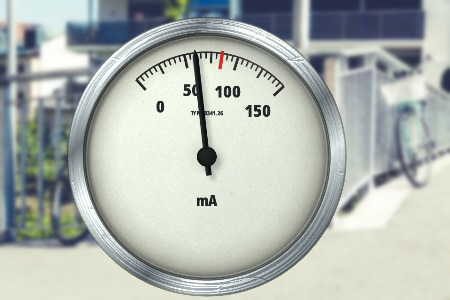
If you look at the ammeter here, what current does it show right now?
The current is 60 mA
